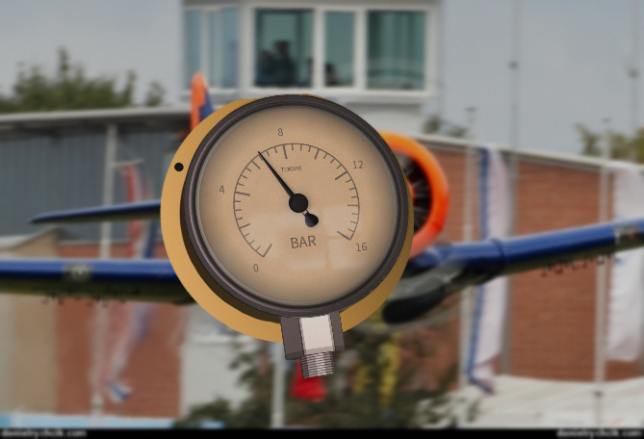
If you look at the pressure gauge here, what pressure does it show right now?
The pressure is 6.5 bar
